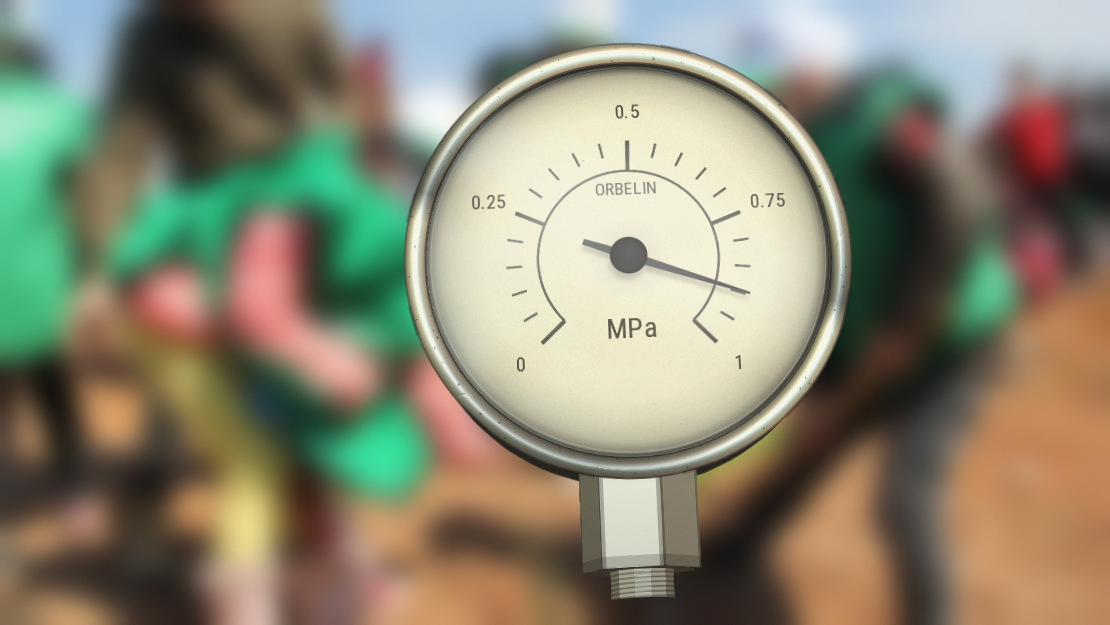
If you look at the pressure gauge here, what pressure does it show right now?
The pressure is 0.9 MPa
